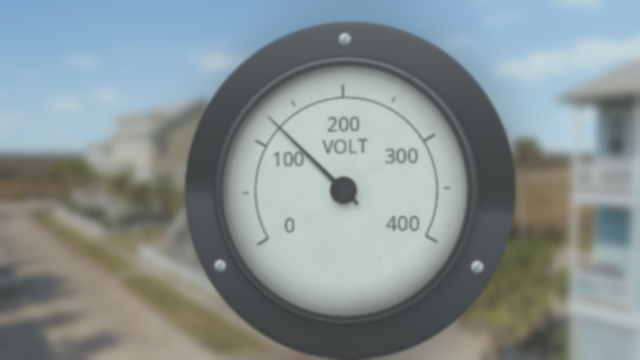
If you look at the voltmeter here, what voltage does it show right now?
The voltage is 125 V
